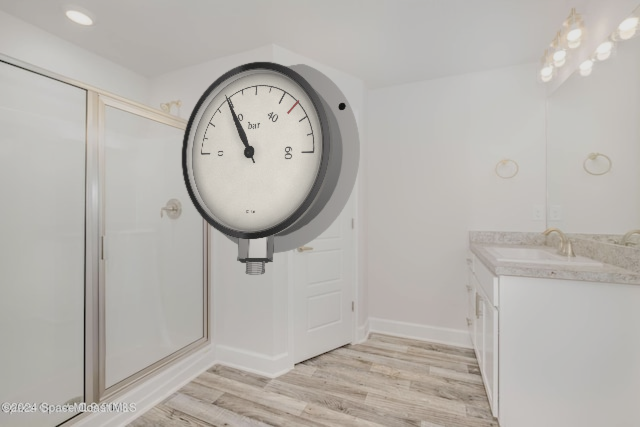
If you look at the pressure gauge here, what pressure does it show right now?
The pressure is 20 bar
